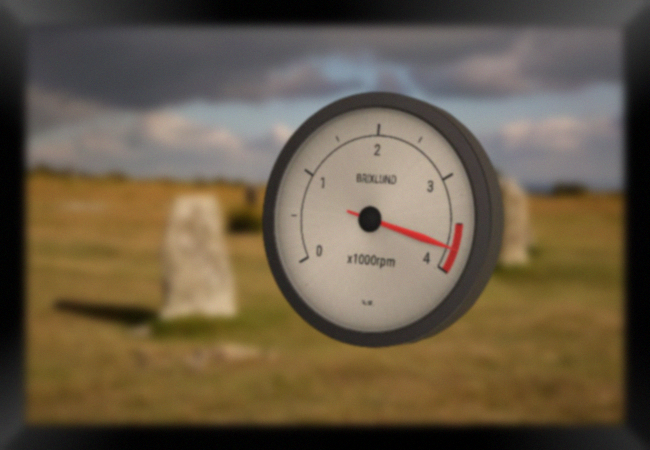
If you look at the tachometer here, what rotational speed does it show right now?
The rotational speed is 3750 rpm
